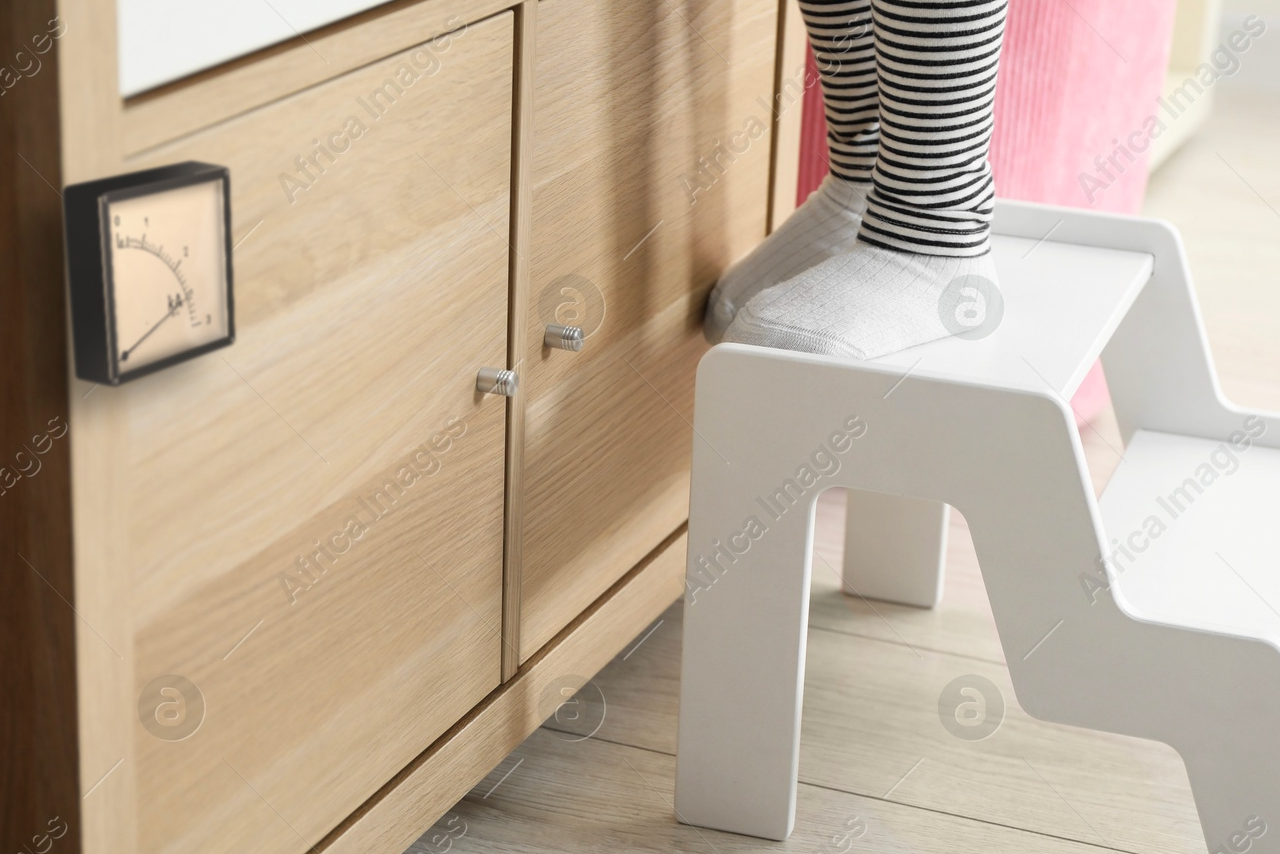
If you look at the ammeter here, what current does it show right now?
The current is 2.5 kA
